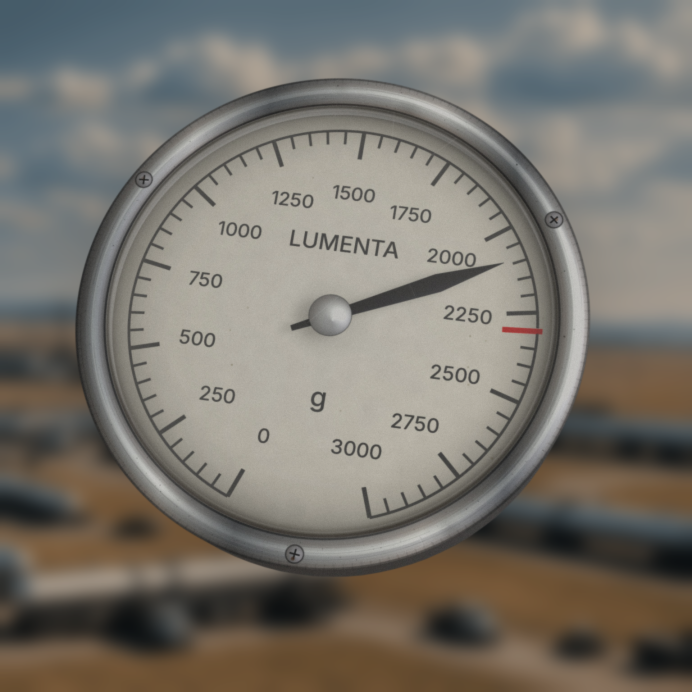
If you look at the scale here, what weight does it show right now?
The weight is 2100 g
